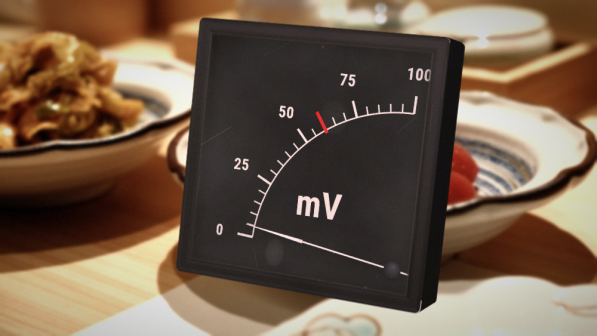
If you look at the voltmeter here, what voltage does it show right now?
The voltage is 5 mV
